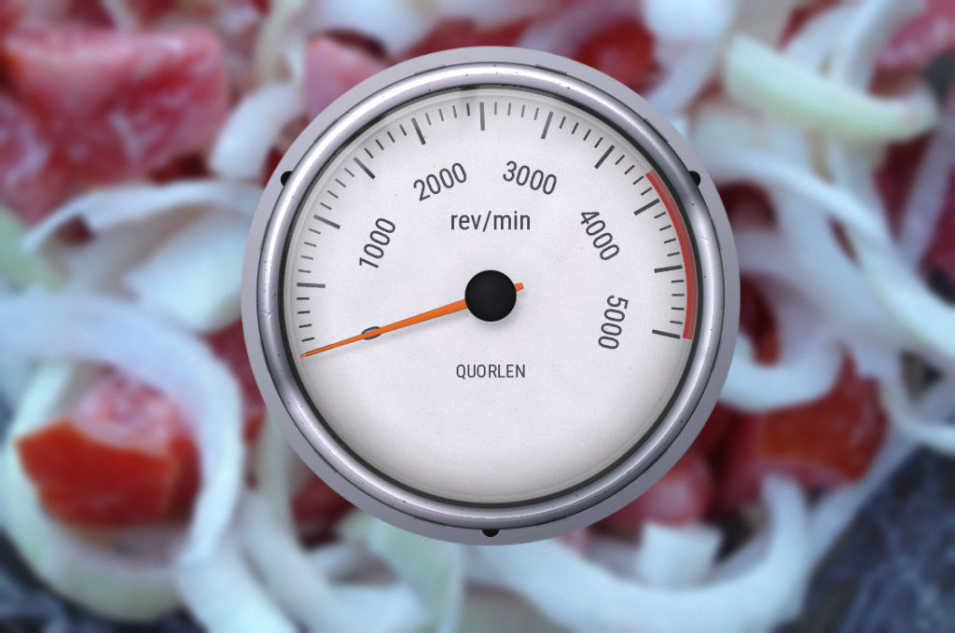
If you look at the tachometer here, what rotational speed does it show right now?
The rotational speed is 0 rpm
